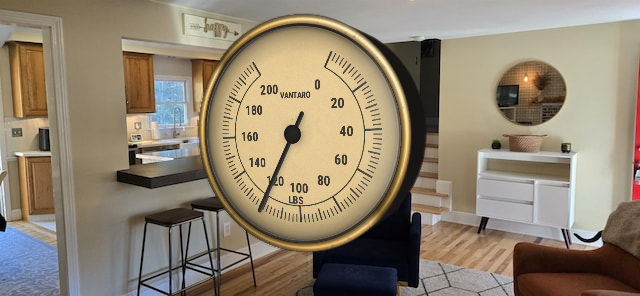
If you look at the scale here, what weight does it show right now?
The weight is 120 lb
